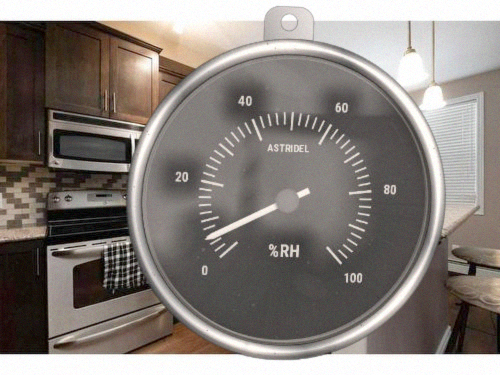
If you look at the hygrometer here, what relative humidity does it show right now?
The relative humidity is 6 %
